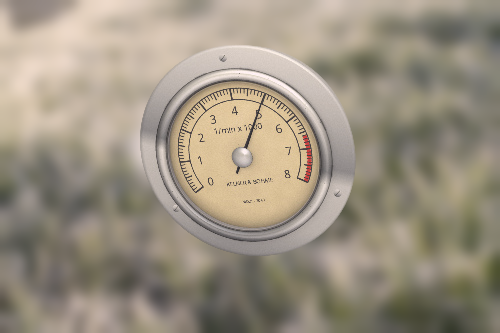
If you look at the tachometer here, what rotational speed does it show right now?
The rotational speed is 5000 rpm
